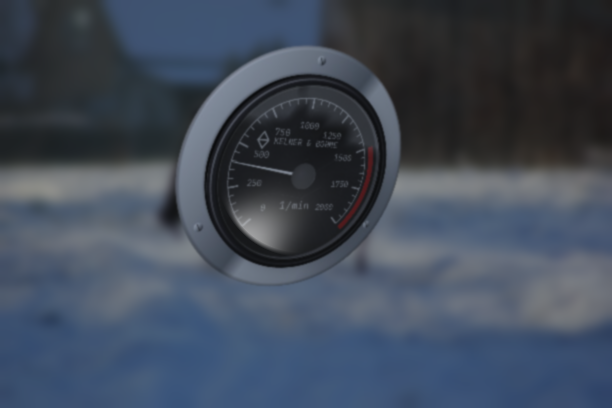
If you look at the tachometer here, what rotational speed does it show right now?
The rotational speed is 400 rpm
